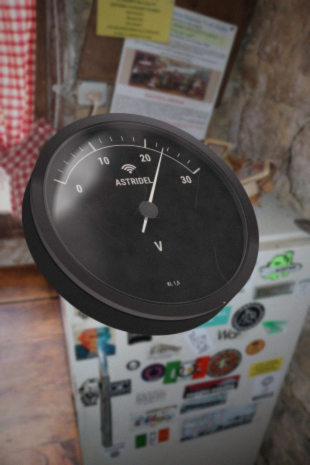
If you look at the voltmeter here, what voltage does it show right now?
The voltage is 23 V
